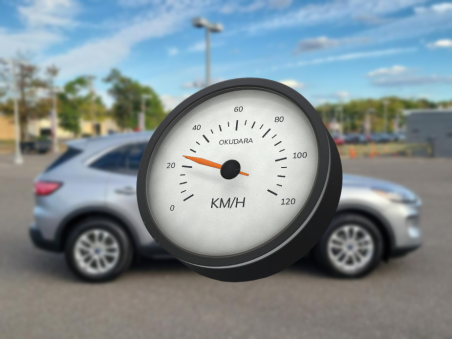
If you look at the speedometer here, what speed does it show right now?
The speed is 25 km/h
